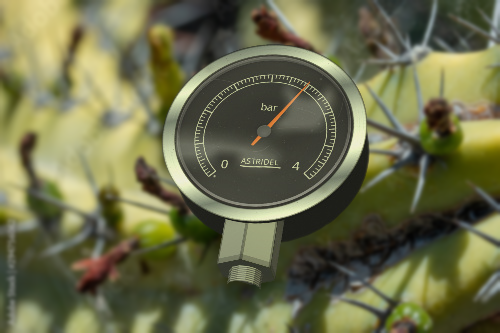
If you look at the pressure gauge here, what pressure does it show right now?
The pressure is 2.5 bar
